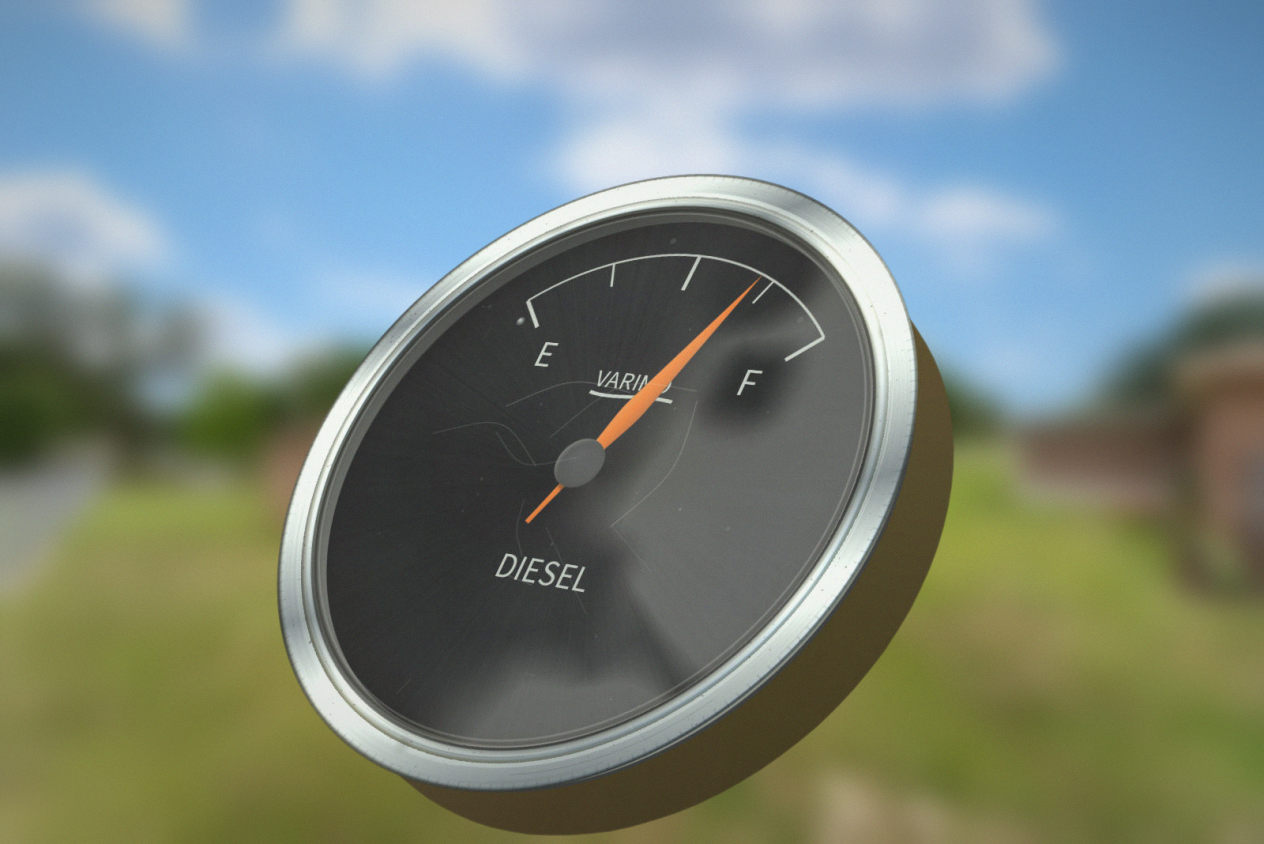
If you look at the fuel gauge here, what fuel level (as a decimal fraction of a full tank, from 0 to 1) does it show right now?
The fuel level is 0.75
